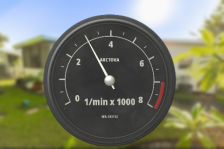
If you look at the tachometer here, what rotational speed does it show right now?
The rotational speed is 3000 rpm
